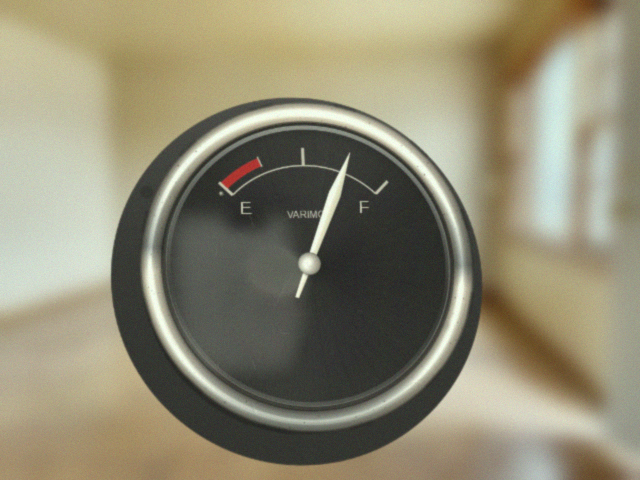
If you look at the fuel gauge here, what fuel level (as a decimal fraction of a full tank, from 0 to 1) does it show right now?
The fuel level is 0.75
